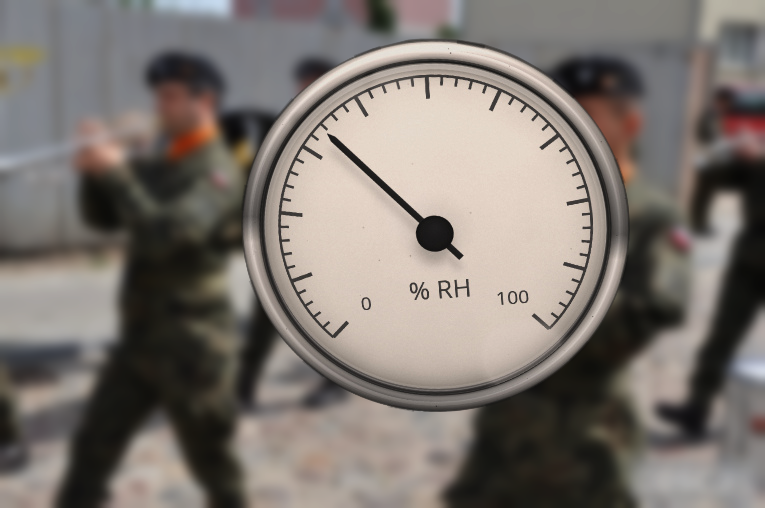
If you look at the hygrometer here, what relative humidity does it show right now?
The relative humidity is 34 %
